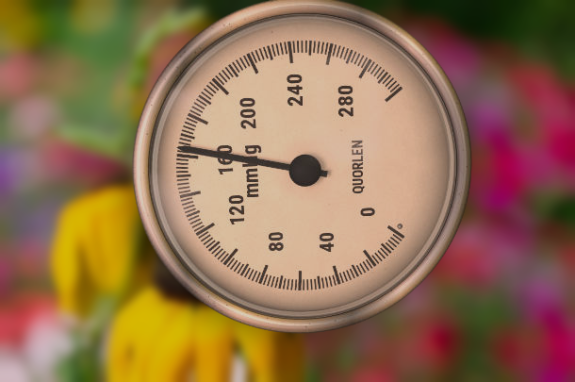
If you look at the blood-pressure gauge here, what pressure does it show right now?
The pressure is 164 mmHg
